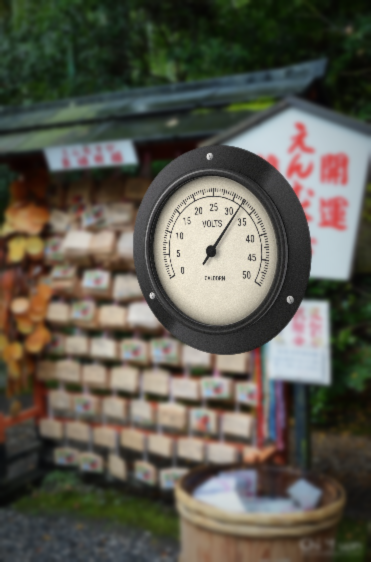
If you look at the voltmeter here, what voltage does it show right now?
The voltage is 32.5 V
